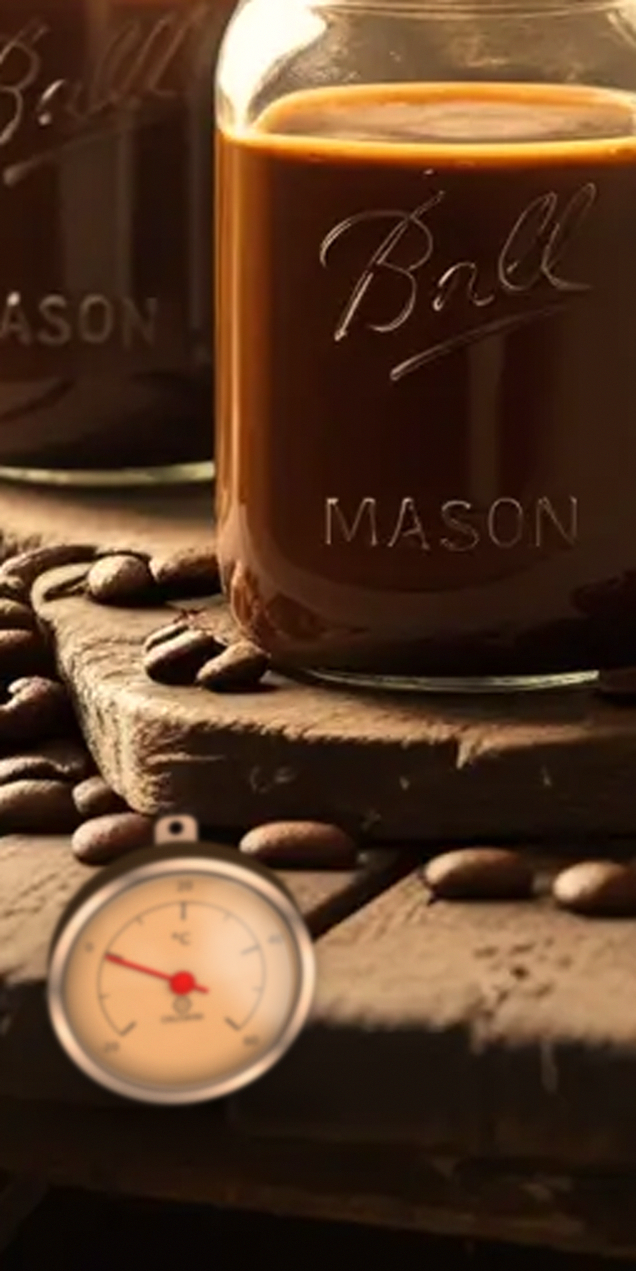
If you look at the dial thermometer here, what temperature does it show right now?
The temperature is 0 °C
